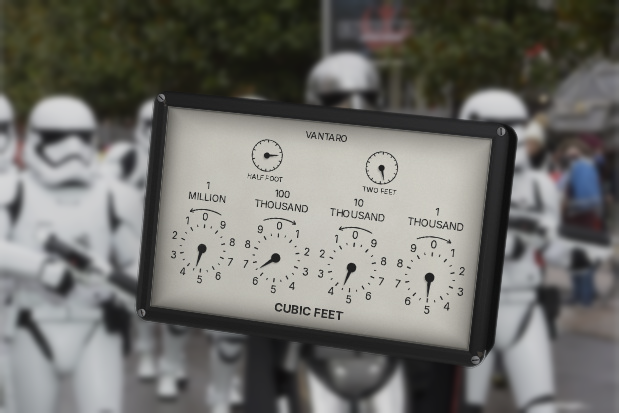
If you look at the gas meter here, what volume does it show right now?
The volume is 464500 ft³
